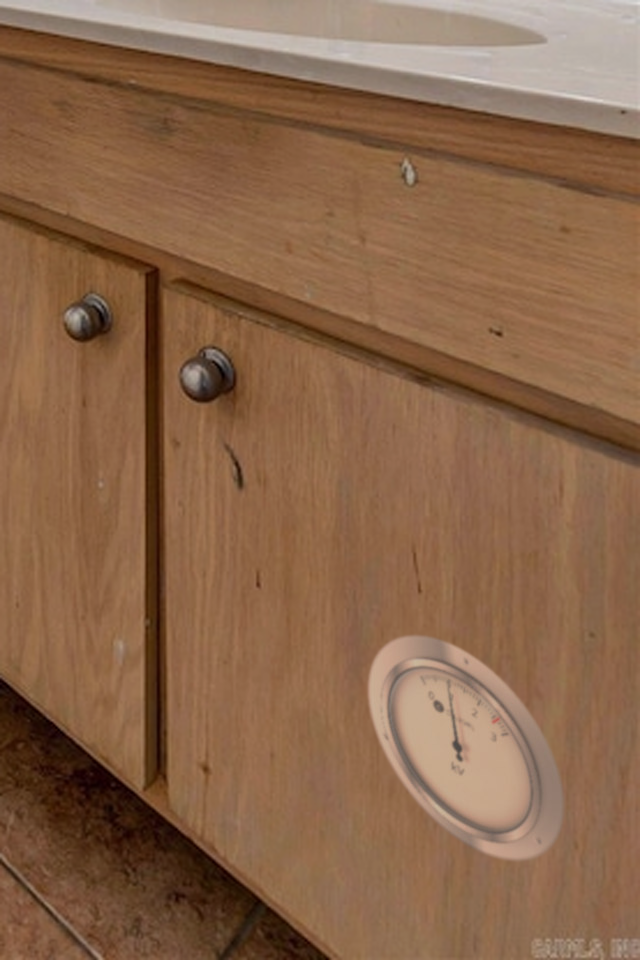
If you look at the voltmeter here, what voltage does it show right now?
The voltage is 1 kV
